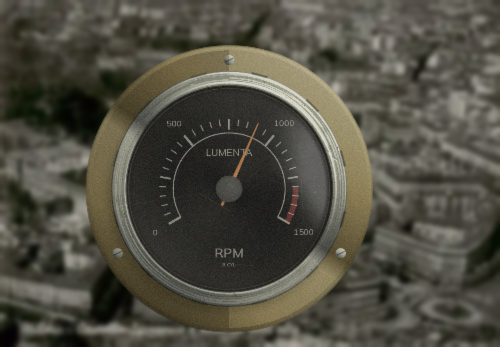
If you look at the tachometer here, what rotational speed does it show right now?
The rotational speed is 900 rpm
